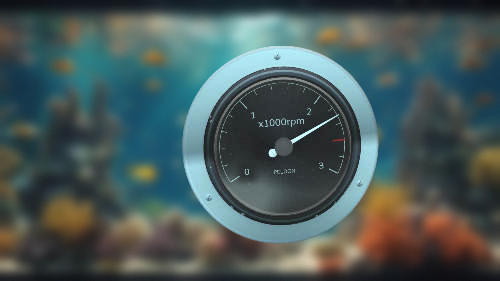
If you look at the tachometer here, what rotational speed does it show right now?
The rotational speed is 2300 rpm
